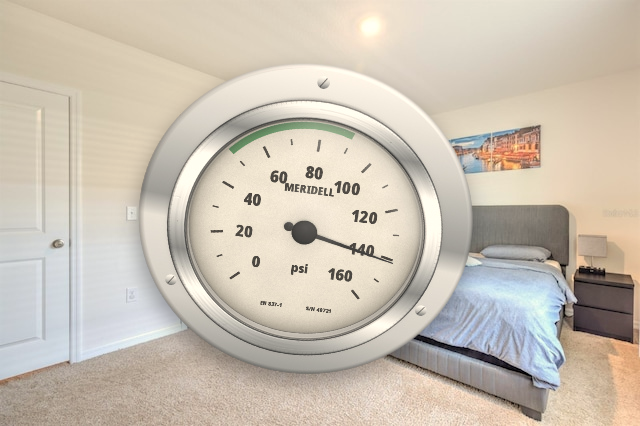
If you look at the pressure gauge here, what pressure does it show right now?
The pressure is 140 psi
